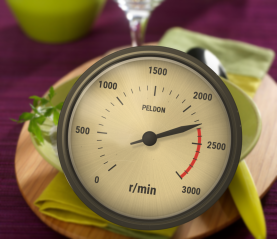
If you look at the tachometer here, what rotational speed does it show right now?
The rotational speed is 2250 rpm
